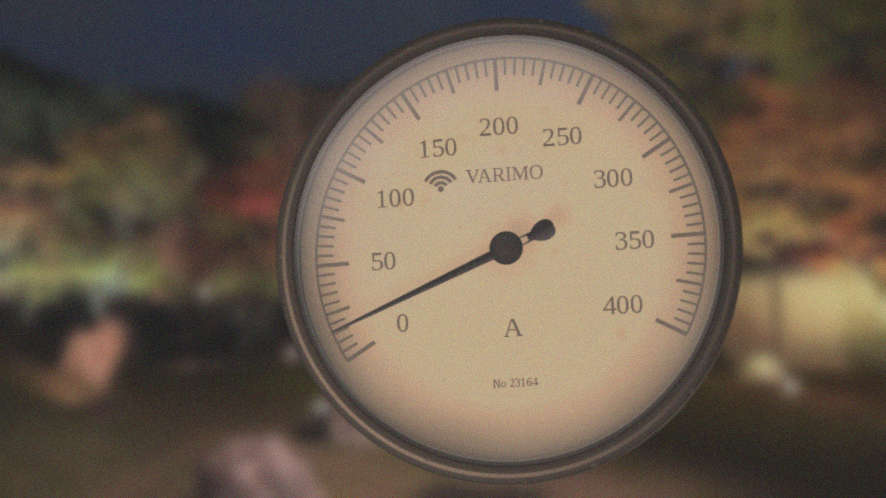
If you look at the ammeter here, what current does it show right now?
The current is 15 A
